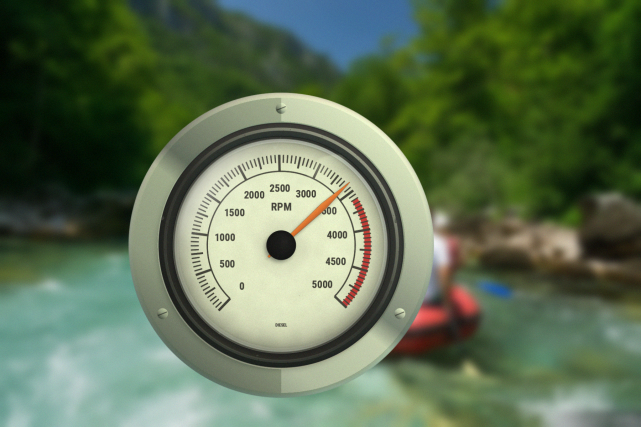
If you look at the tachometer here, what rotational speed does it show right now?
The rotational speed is 3400 rpm
